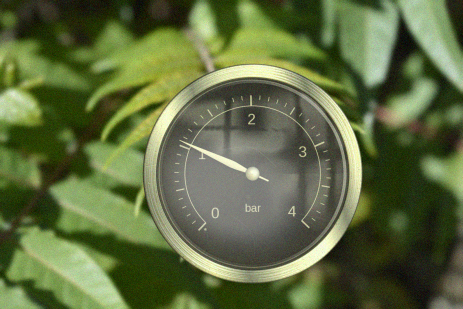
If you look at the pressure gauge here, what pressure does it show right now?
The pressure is 1.05 bar
